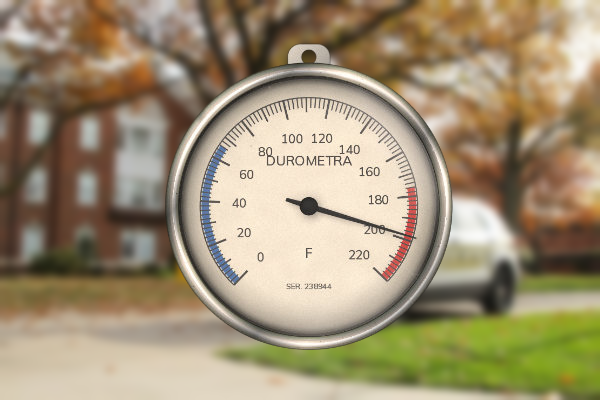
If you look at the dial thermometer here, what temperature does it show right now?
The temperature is 198 °F
